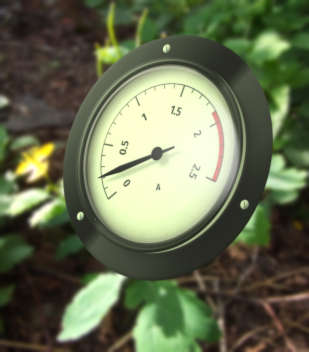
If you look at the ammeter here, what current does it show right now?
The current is 0.2 A
